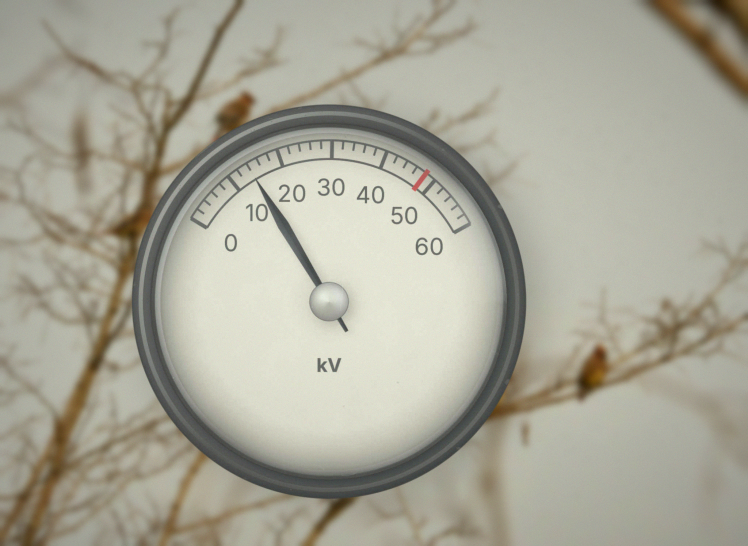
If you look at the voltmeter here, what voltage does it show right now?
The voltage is 14 kV
